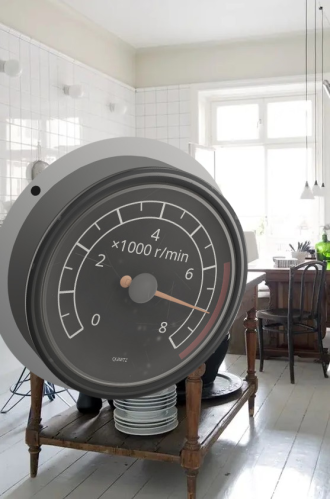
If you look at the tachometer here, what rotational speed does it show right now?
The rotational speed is 7000 rpm
